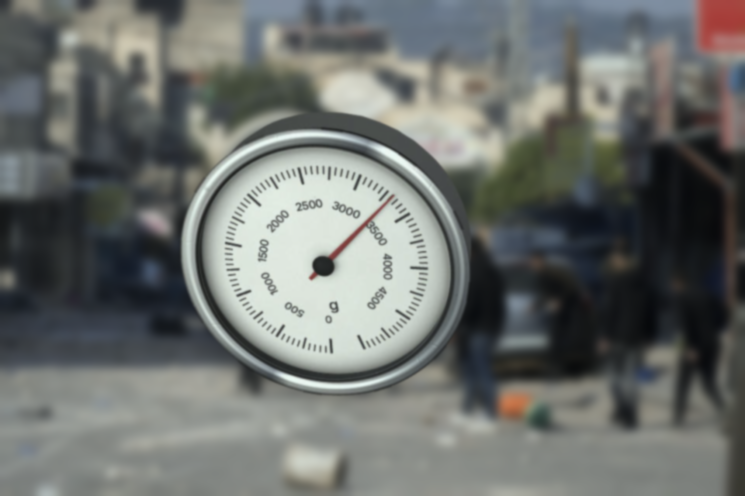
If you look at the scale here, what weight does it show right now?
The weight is 3300 g
